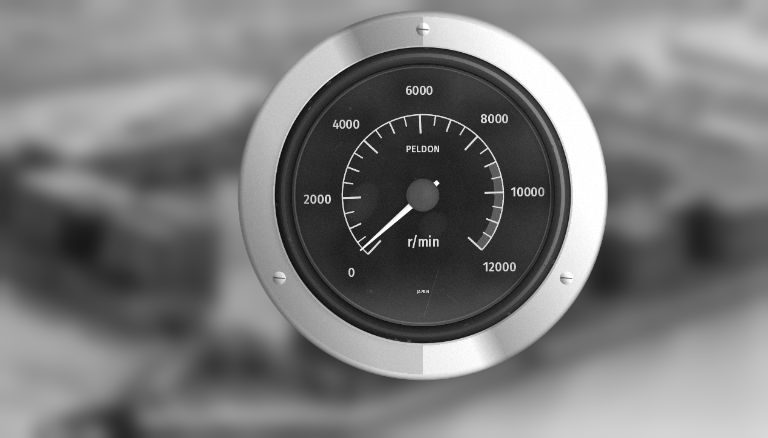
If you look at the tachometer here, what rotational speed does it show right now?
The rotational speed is 250 rpm
